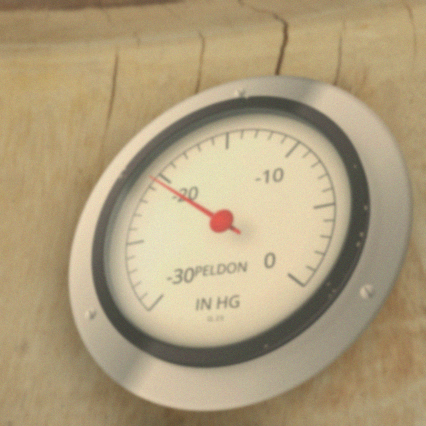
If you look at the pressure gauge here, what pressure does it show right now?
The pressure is -20.5 inHg
